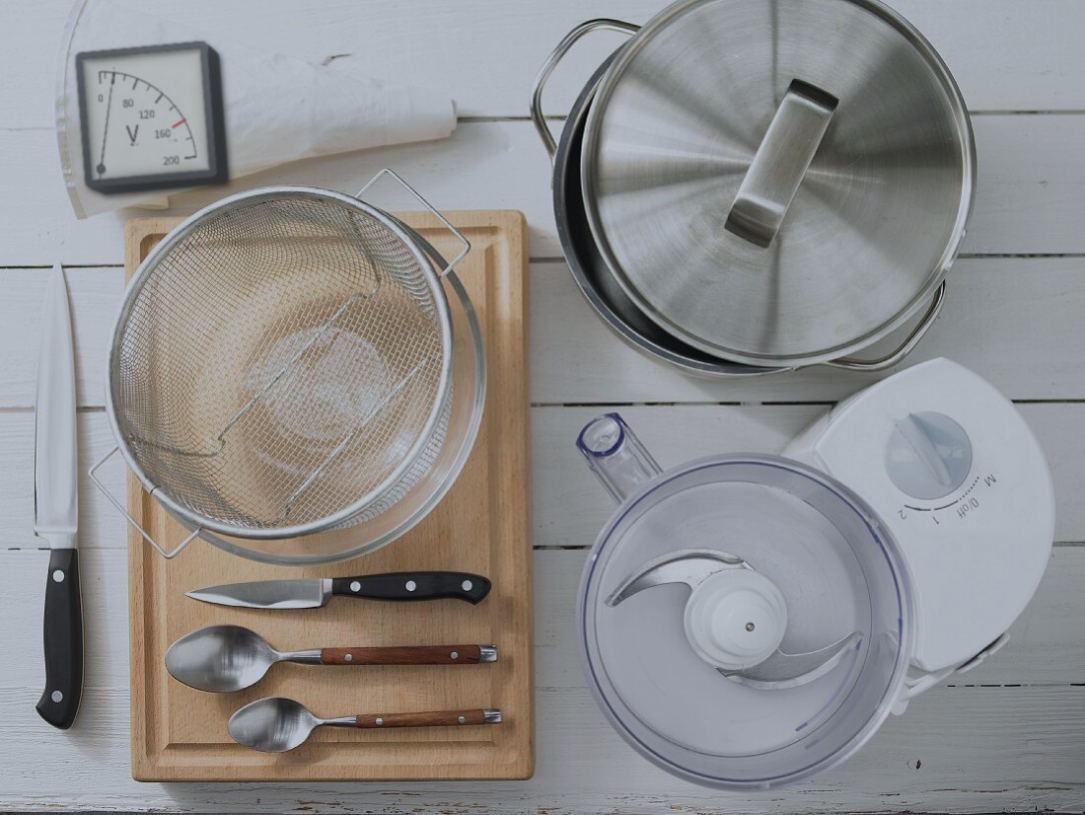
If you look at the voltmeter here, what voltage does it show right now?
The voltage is 40 V
